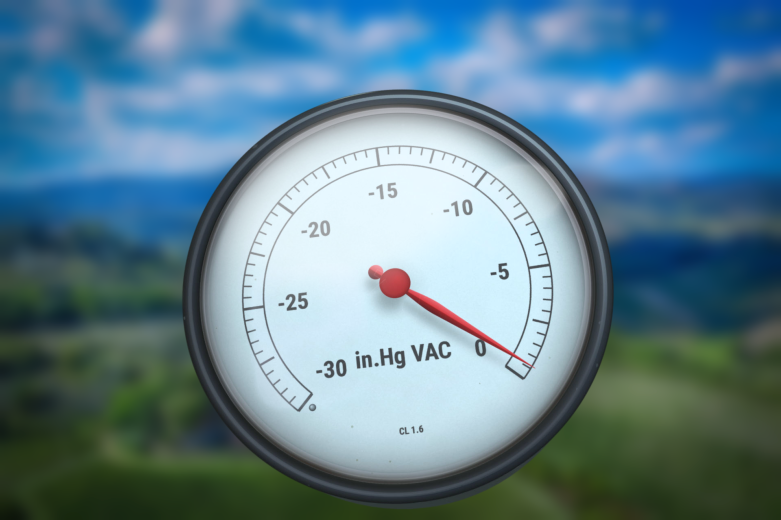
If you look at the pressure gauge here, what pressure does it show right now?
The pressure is -0.5 inHg
